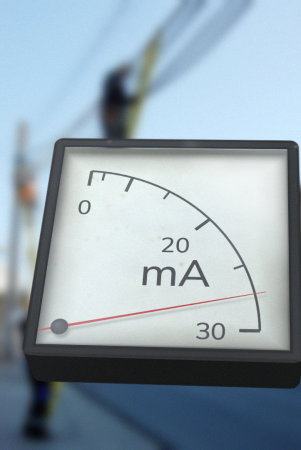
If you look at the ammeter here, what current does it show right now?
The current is 27.5 mA
